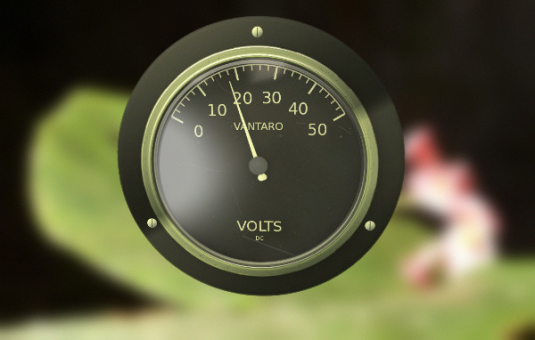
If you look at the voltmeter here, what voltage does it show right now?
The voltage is 18 V
